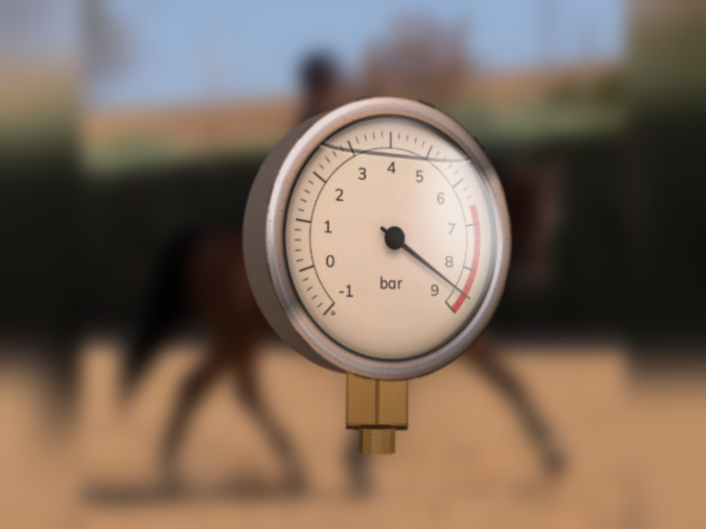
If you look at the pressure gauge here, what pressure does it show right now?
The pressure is 8.6 bar
